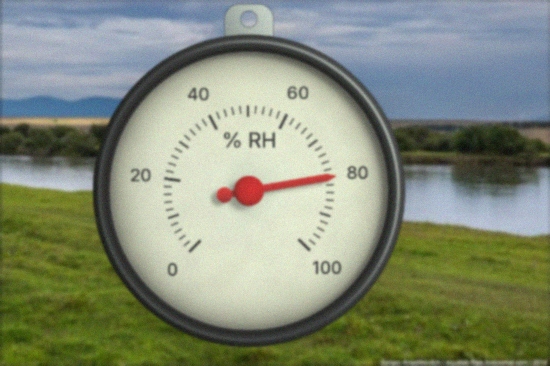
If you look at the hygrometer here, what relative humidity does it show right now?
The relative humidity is 80 %
